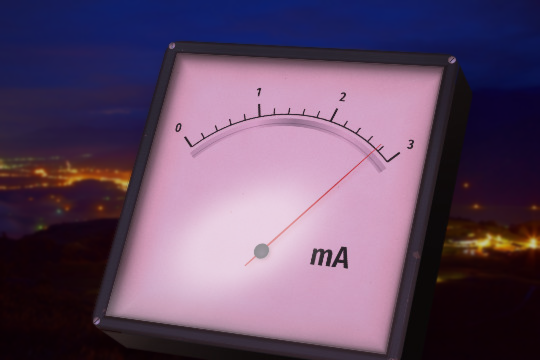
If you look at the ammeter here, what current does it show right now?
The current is 2.8 mA
